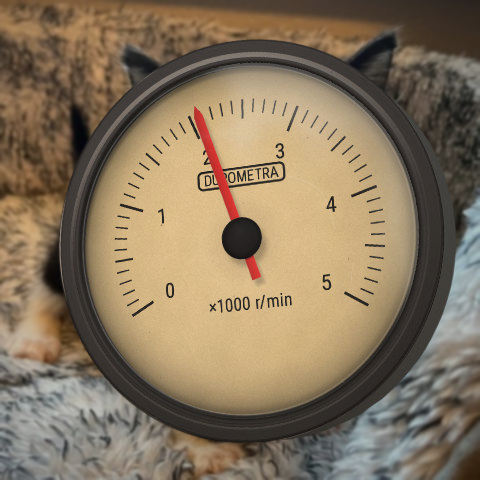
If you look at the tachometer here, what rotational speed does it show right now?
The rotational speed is 2100 rpm
